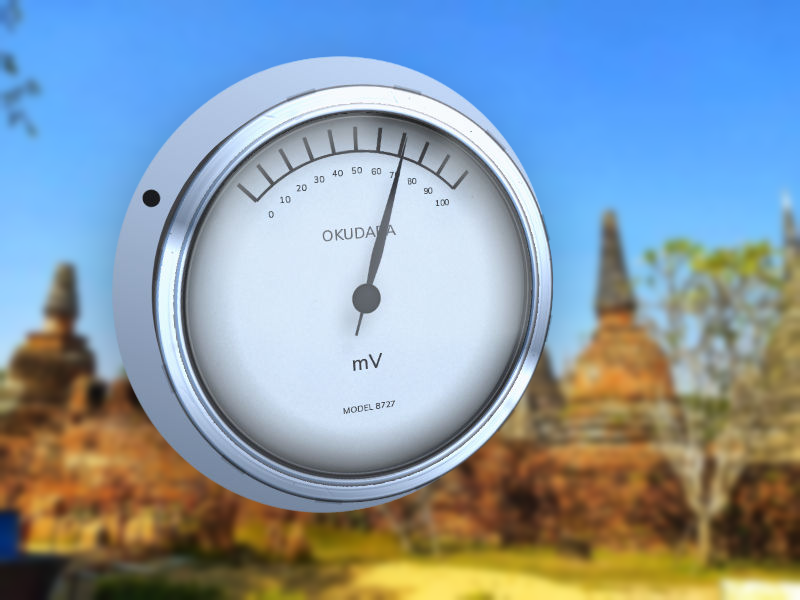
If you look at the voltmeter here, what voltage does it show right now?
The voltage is 70 mV
